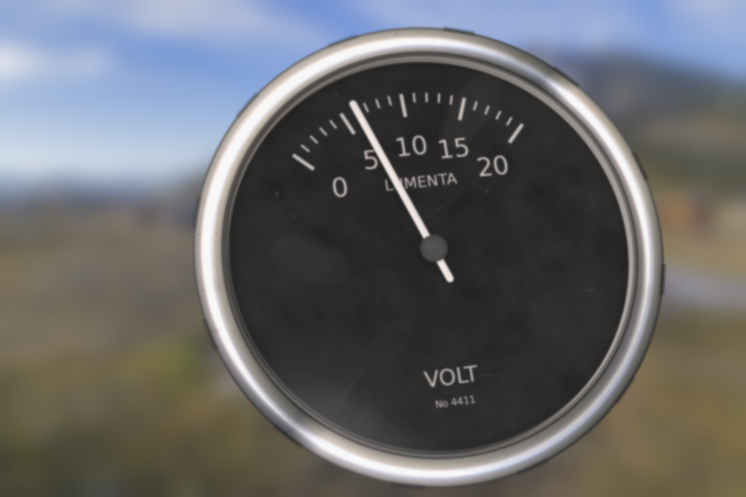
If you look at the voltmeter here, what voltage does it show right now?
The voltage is 6 V
